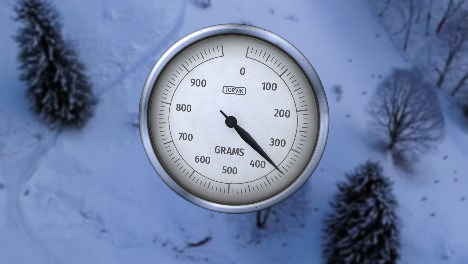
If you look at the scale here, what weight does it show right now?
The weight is 360 g
